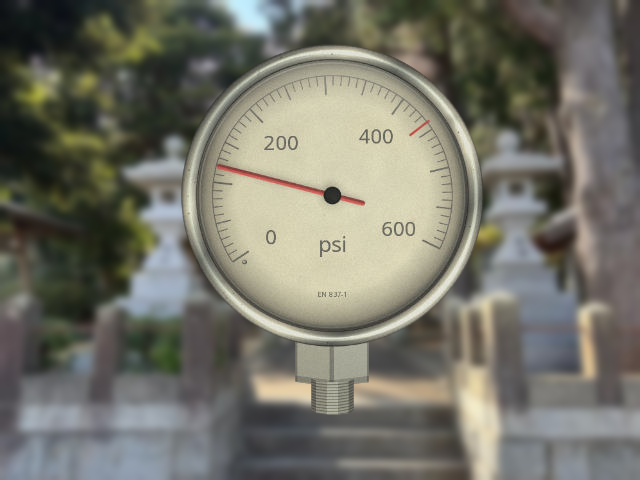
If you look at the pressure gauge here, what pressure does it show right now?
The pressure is 120 psi
